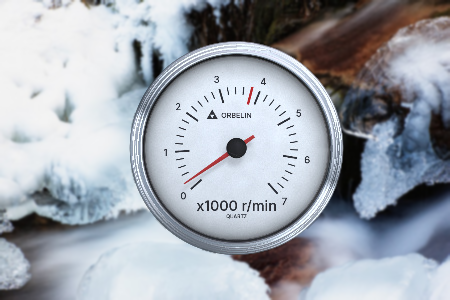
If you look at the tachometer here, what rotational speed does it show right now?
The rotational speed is 200 rpm
